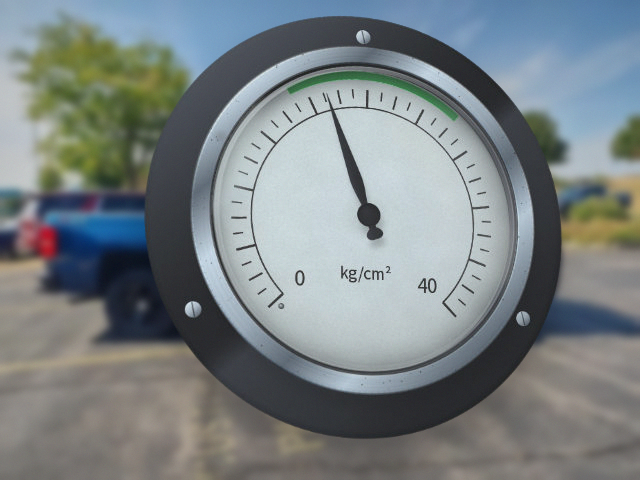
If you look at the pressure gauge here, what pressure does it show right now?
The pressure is 17 kg/cm²
